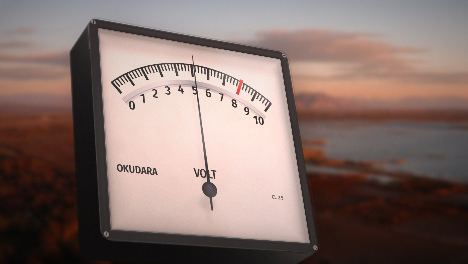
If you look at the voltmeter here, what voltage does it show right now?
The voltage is 5 V
